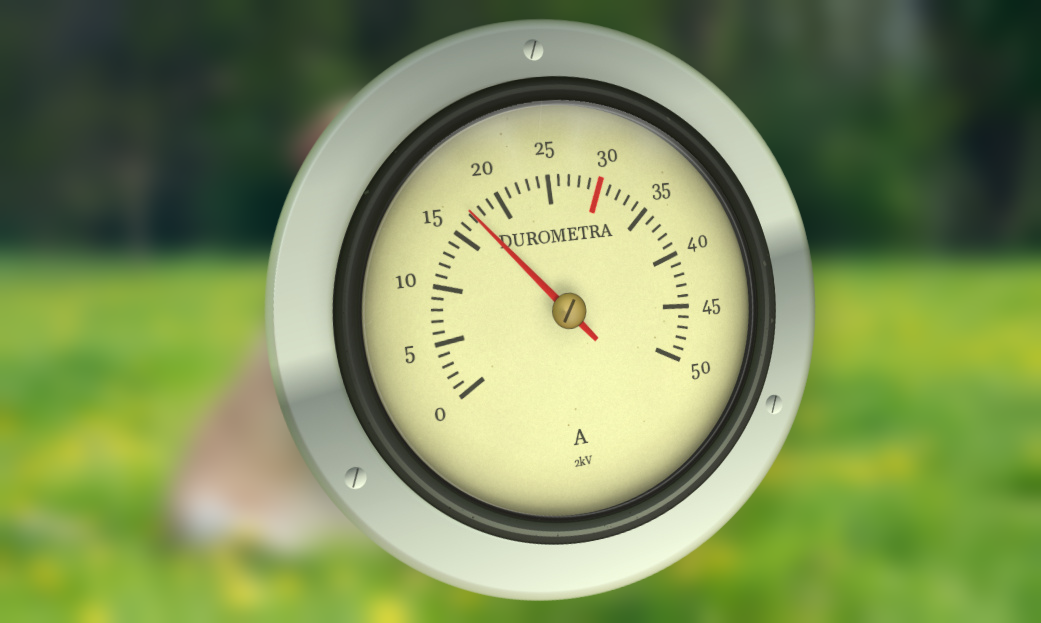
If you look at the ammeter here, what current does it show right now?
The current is 17 A
